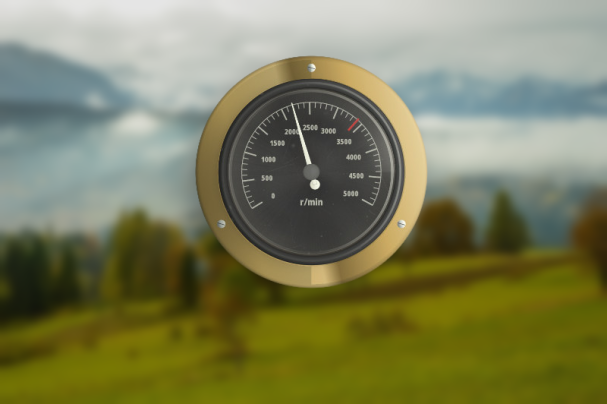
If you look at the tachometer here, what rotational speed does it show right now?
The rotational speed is 2200 rpm
